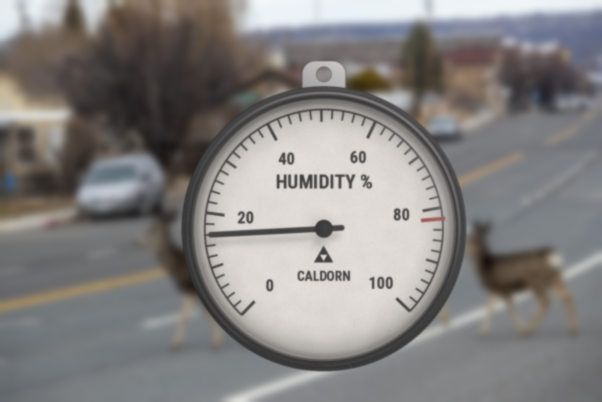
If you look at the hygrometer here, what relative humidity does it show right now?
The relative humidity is 16 %
